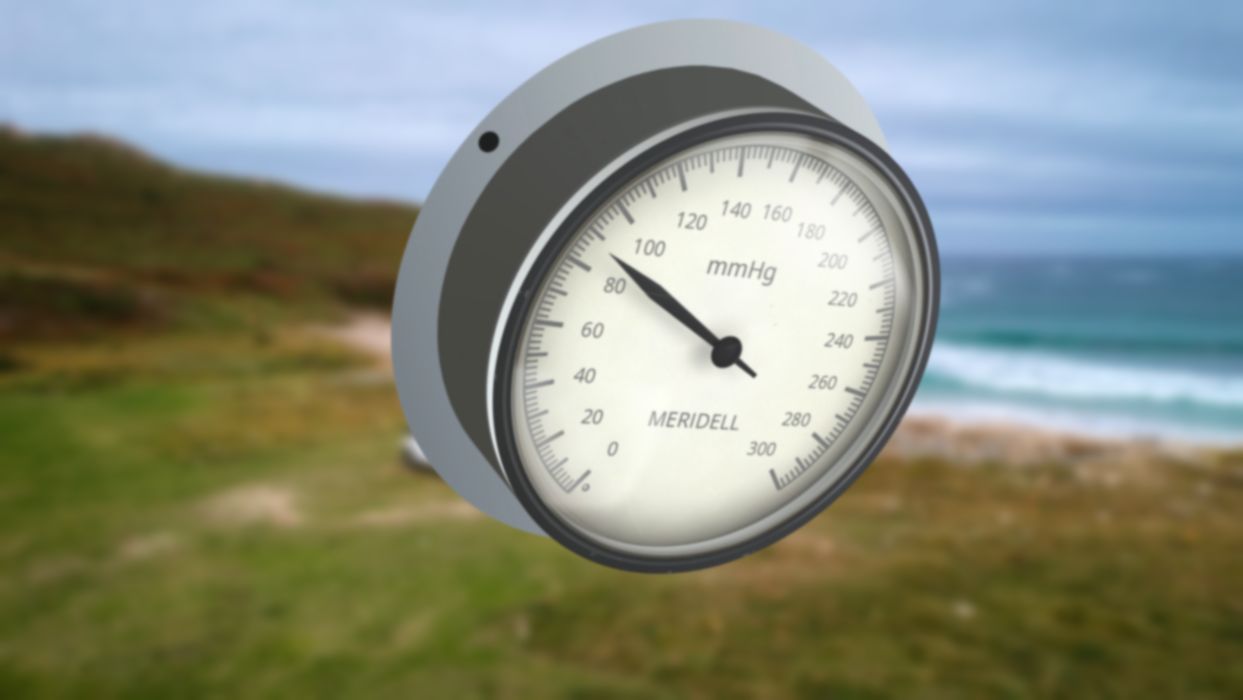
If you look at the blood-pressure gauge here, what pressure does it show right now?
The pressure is 88 mmHg
